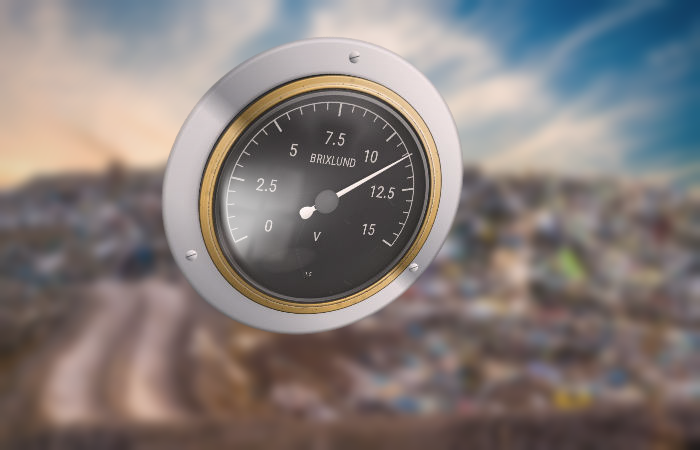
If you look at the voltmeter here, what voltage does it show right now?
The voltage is 11 V
